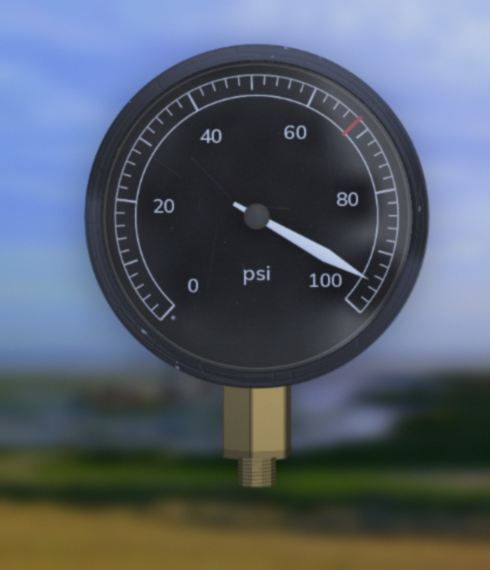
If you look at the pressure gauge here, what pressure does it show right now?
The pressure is 95 psi
